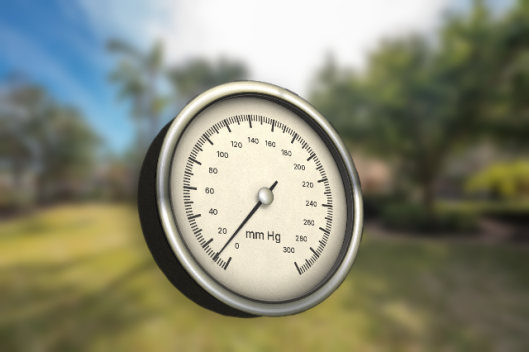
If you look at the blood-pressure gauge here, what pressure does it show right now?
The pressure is 10 mmHg
